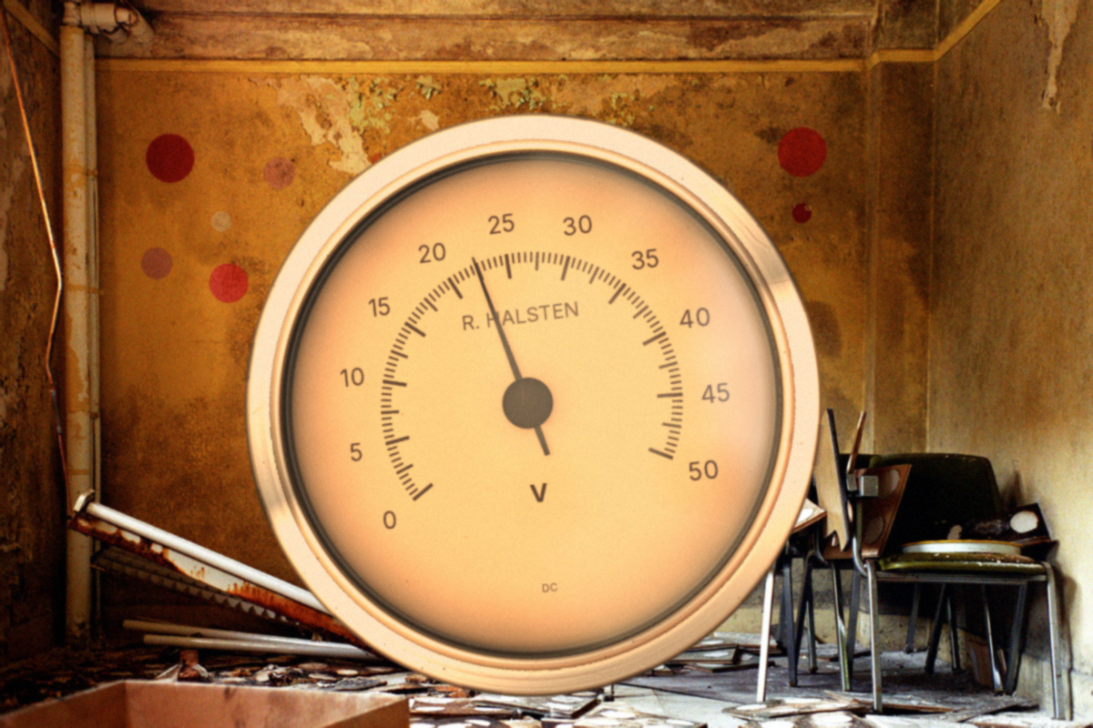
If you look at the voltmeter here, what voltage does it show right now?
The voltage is 22.5 V
